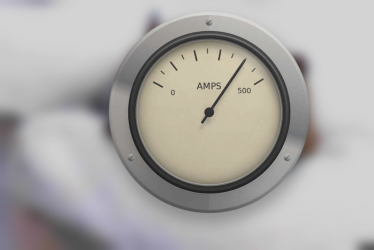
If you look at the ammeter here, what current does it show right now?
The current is 400 A
